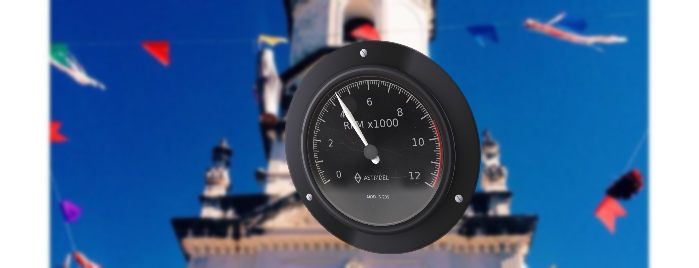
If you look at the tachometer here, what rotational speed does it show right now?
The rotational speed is 4500 rpm
